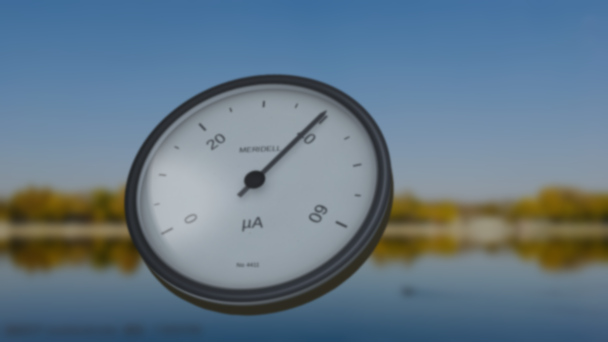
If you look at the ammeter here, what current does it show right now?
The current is 40 µA
